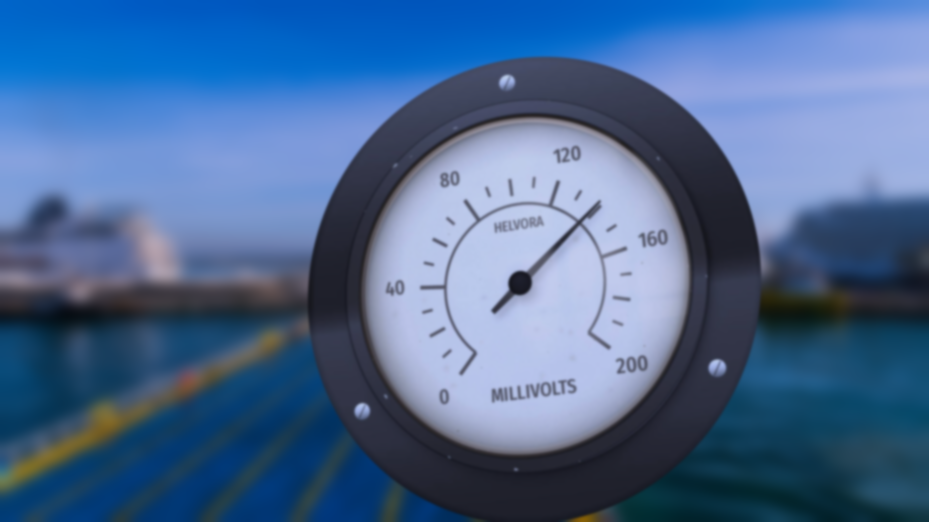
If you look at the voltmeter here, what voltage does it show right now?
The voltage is 140 mV
